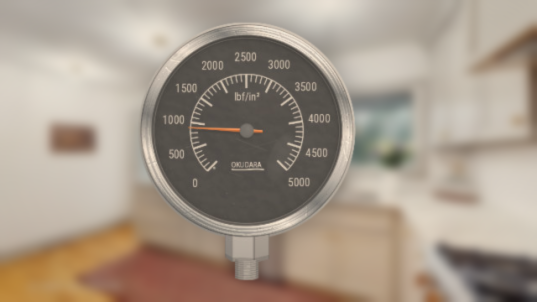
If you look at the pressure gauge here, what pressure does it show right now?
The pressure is 900 psi
